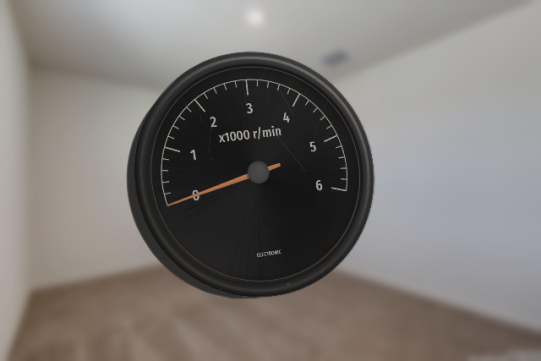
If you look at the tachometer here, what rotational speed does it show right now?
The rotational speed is 0 rpm
